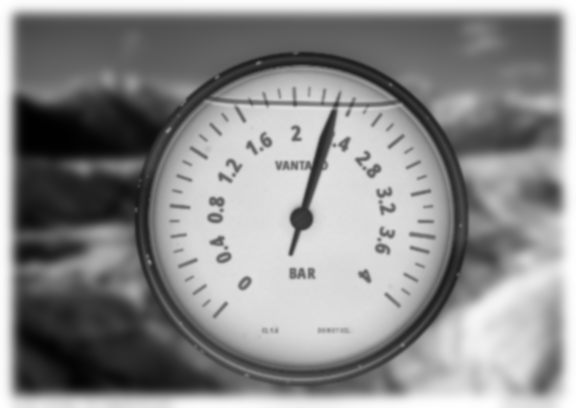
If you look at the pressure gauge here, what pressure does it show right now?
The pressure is 2.3 bar
